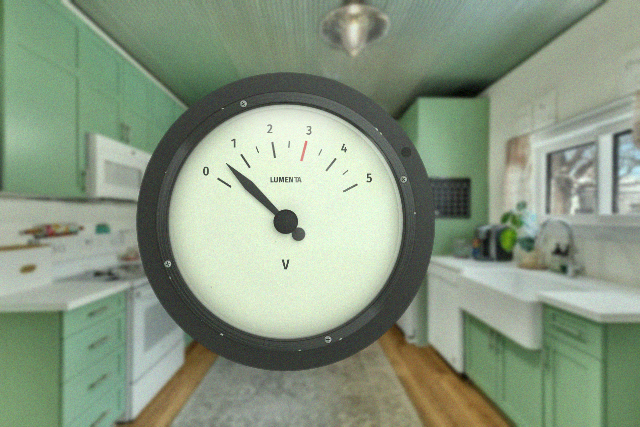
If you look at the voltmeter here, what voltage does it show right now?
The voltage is 0.5 V
